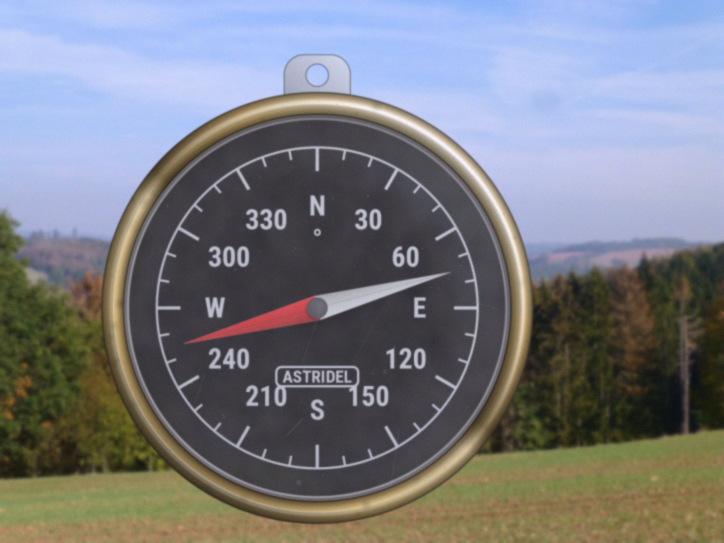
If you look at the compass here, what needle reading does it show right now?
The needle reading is 255 °
